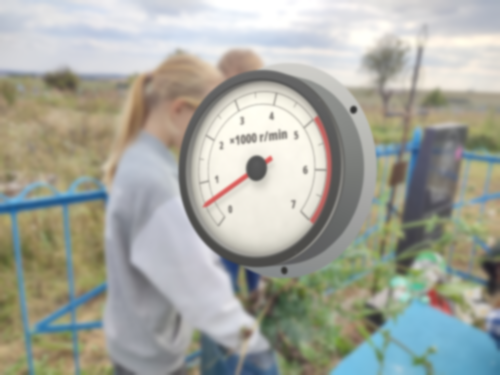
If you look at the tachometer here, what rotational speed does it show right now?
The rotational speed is 500 rpm
